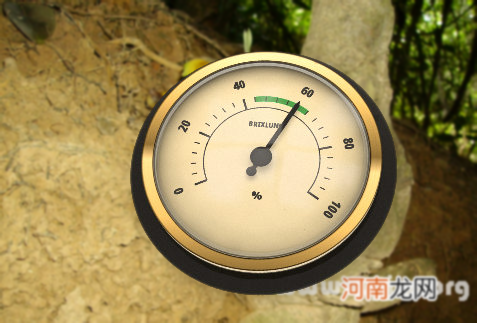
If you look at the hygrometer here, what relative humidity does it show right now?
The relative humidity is 60 %
